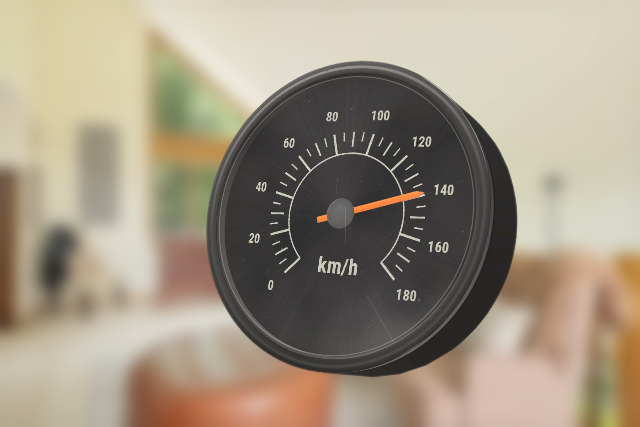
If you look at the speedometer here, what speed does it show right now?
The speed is 140 km/h
